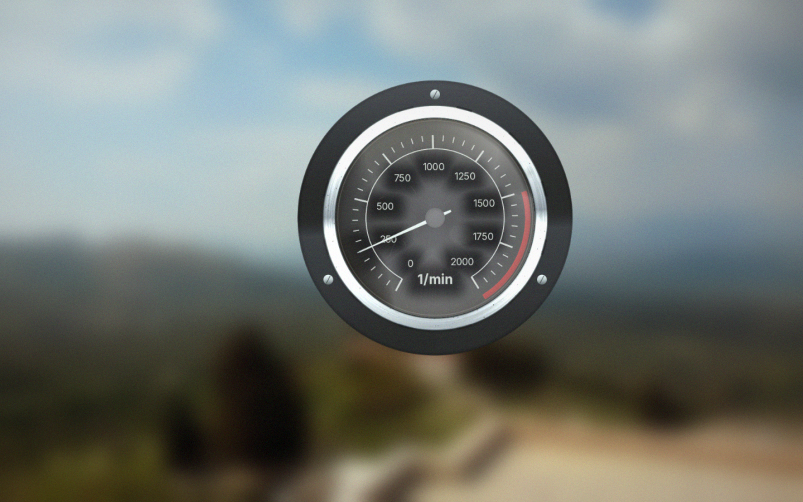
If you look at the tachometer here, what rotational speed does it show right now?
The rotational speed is 250 rpm
